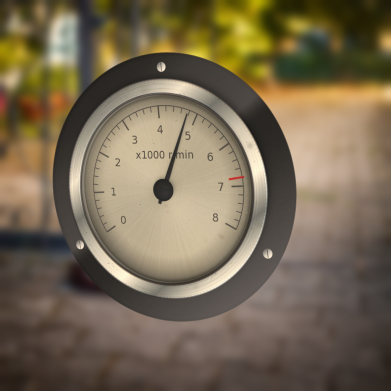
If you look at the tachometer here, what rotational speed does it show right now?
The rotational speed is 4800 rpm
